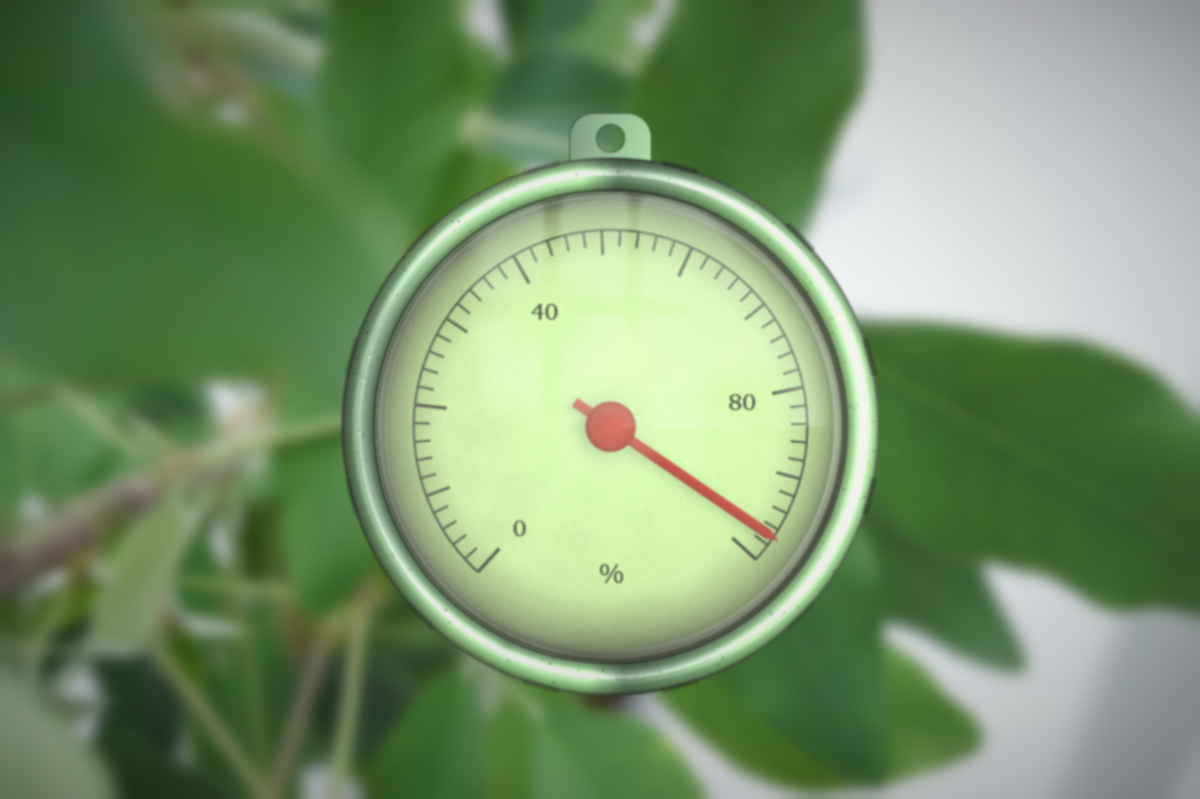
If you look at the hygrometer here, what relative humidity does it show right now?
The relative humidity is 97 %
